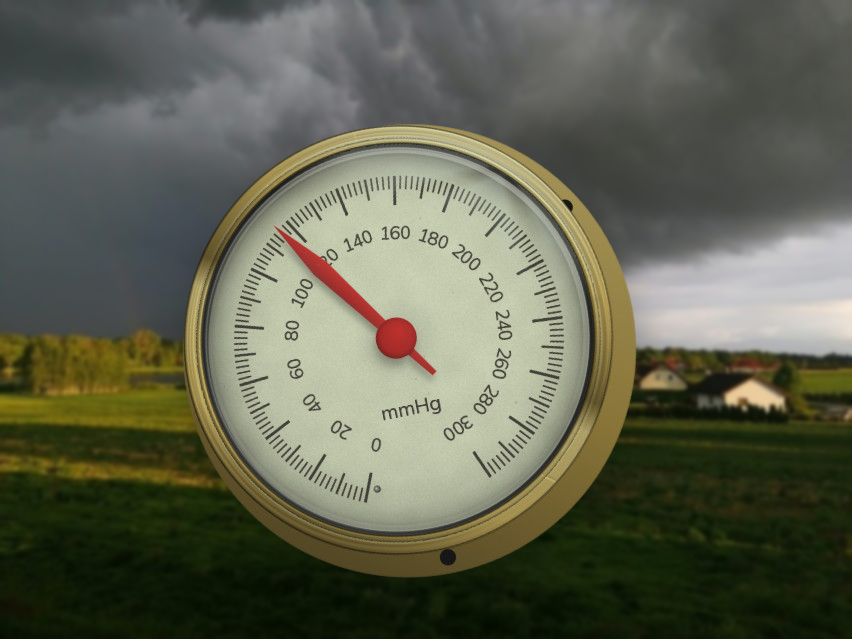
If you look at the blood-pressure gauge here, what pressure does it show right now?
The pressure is 116 mmHg
